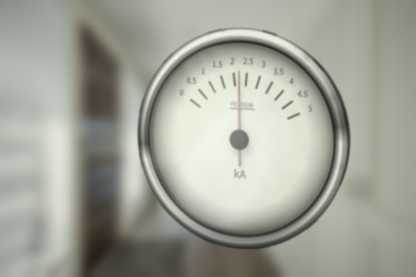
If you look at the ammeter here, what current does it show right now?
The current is 2.25 kA
